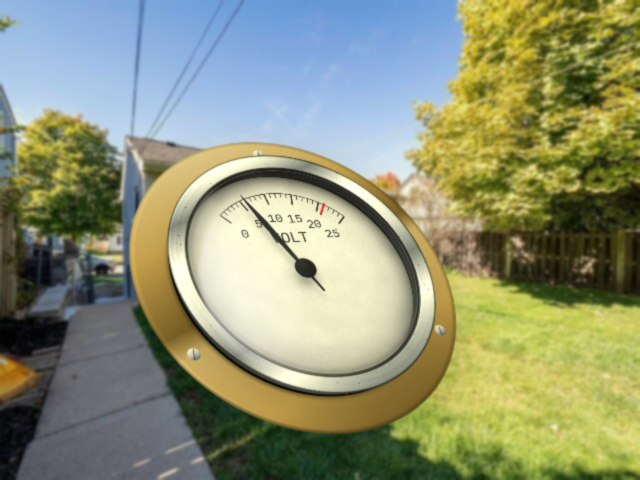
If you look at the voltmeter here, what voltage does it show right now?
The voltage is 5 V
